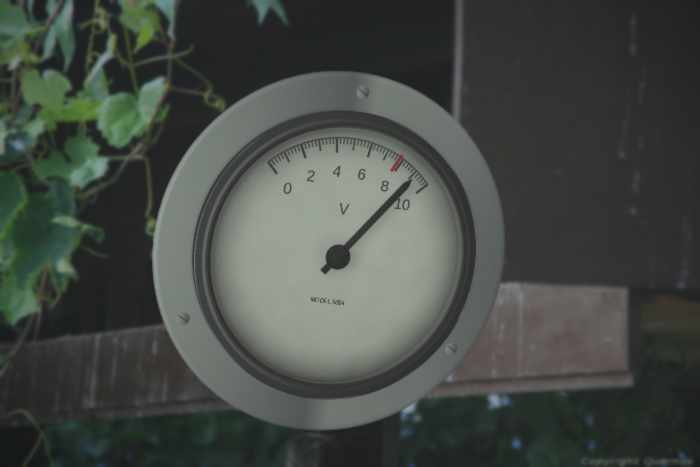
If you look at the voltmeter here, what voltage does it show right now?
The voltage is 9 V
